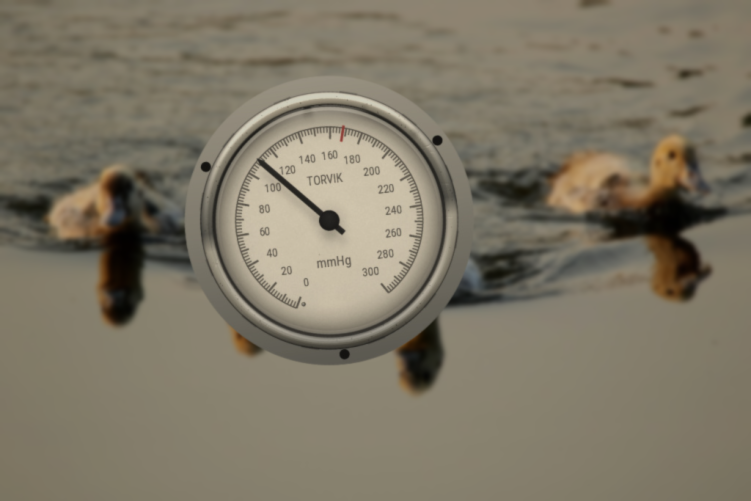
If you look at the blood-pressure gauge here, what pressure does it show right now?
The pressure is 110 mmHg
